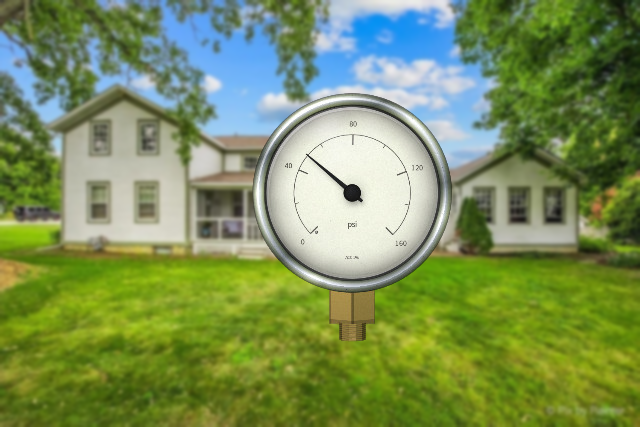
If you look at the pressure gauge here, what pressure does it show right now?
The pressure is 50 psi
